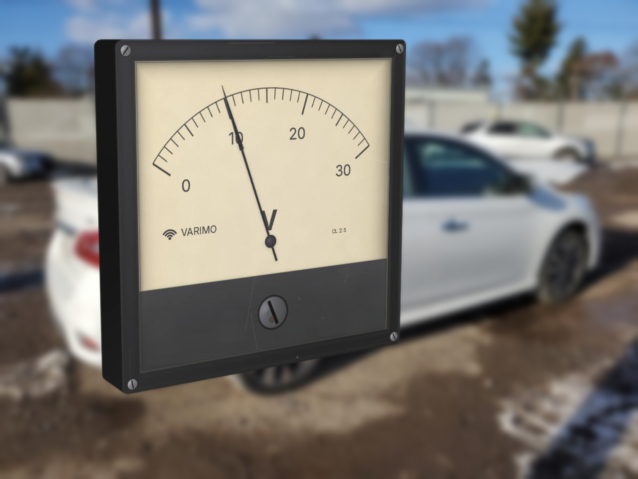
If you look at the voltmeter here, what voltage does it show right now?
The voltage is 10 V
